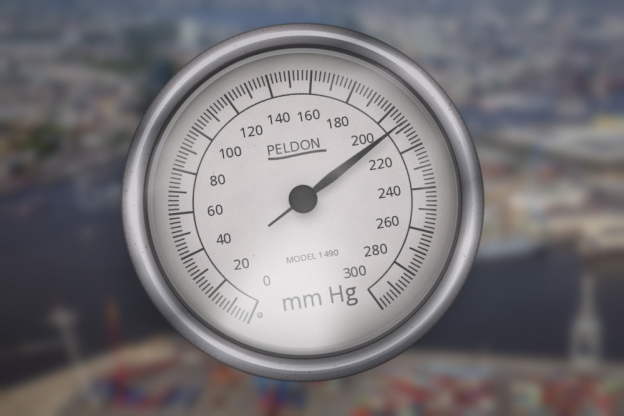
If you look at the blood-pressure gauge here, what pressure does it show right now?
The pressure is 208 mmHg
